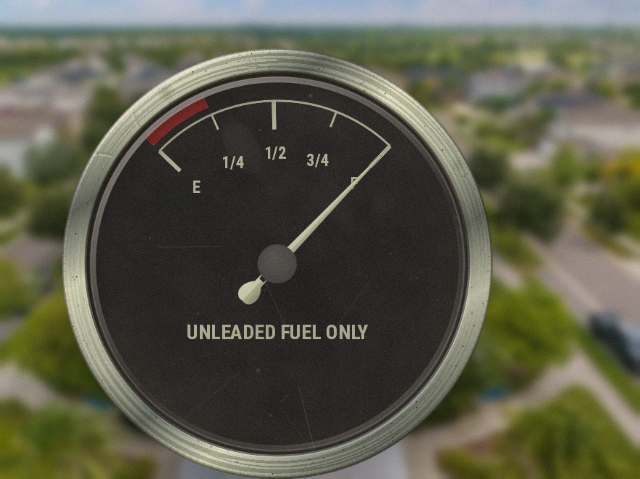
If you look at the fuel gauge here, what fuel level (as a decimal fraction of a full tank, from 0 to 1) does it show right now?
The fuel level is 1
